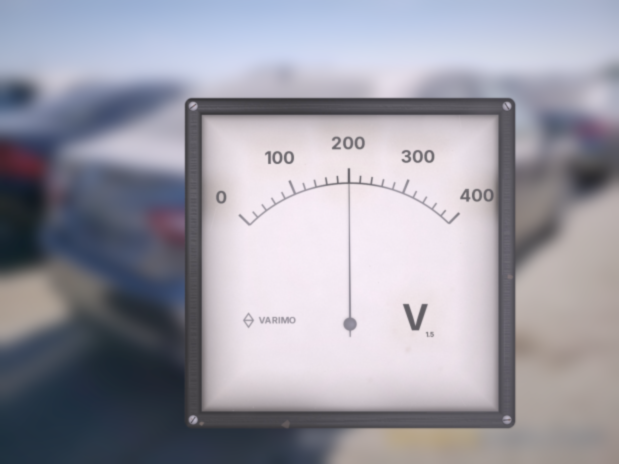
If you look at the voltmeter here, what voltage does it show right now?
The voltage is 200 V
